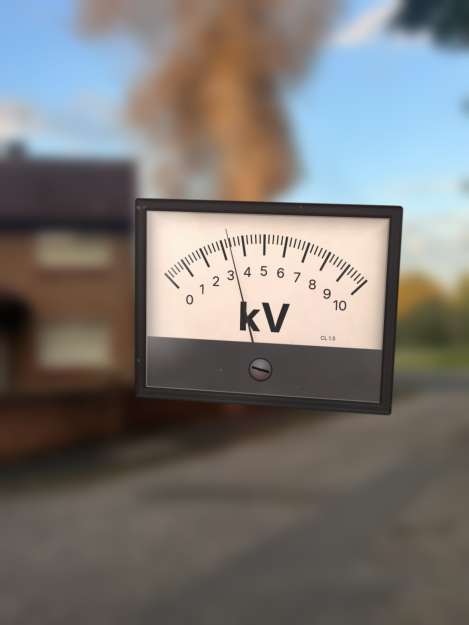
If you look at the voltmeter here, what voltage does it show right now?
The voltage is 3.4 kV
